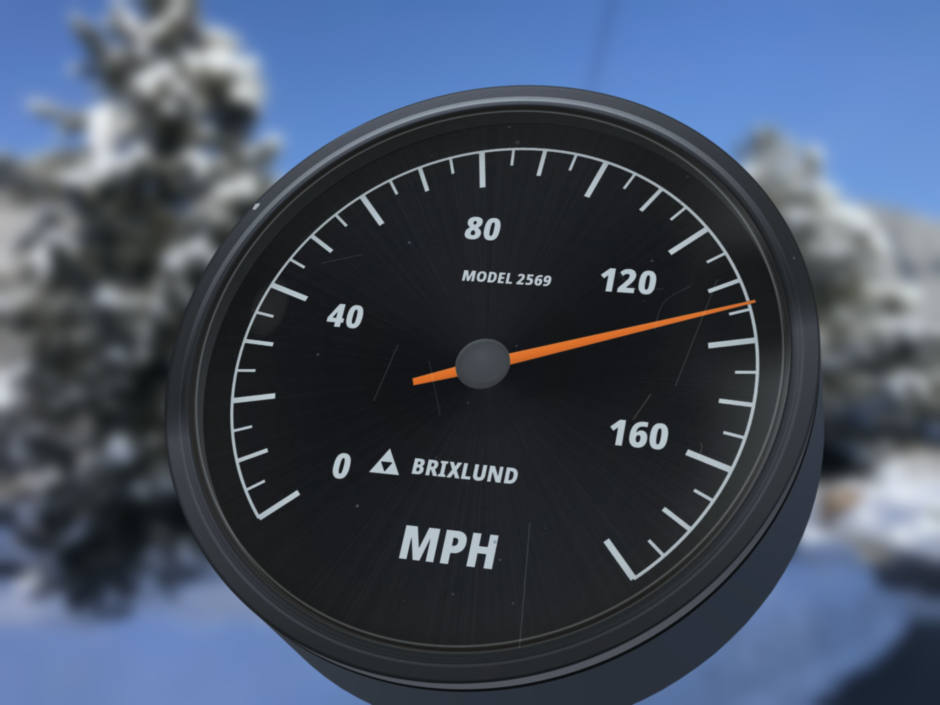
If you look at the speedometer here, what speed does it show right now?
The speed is 135 mph
